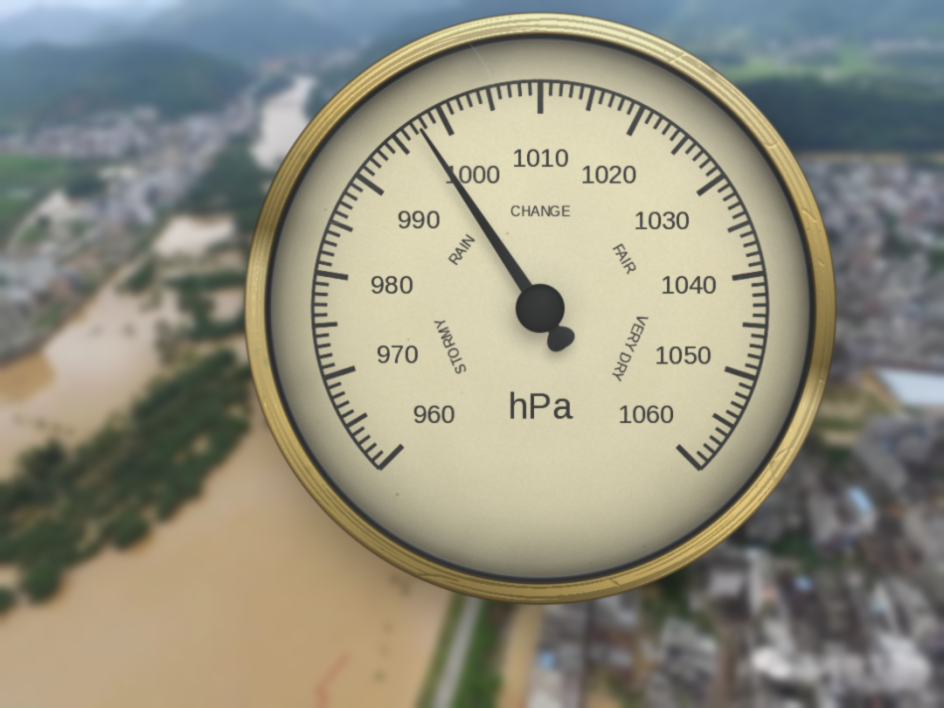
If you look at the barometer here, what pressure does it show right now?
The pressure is 997.5 hPa
